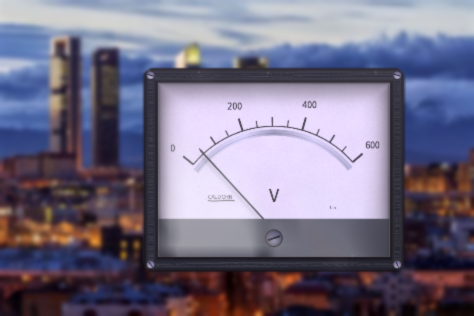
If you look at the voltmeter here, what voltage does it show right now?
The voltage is 50 V
